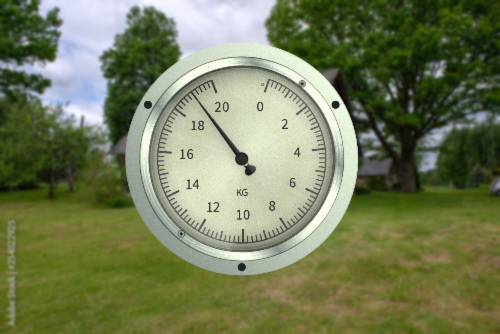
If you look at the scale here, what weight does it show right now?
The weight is 19 kg
